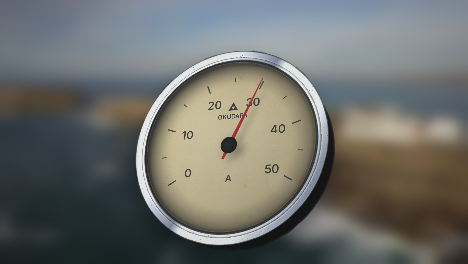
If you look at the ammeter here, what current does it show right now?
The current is 30 A
